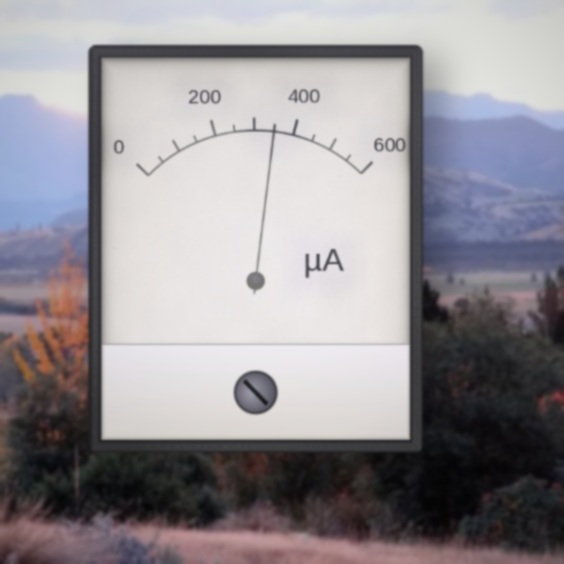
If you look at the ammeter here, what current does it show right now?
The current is 350 µA
